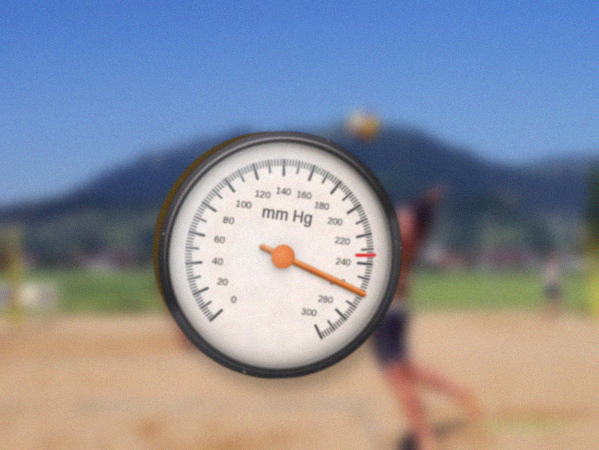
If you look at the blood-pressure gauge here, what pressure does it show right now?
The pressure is 260 mmHg
